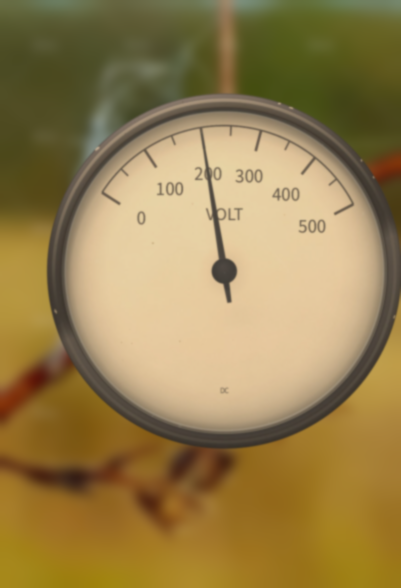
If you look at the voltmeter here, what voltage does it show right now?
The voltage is 200 V
